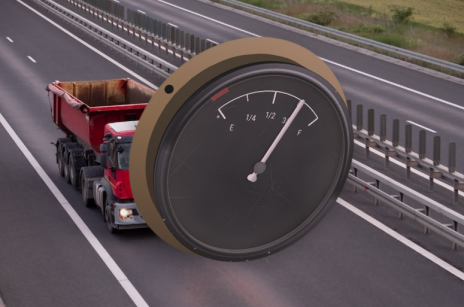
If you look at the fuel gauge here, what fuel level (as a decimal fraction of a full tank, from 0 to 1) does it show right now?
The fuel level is 0.75
